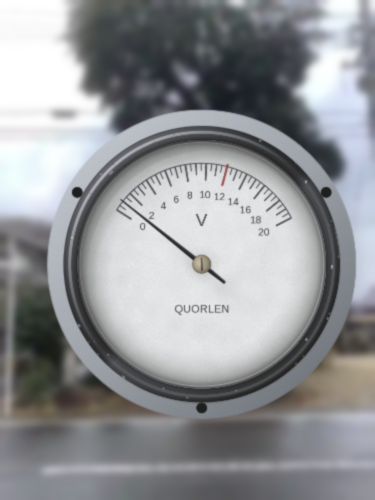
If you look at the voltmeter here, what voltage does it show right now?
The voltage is 1 V
